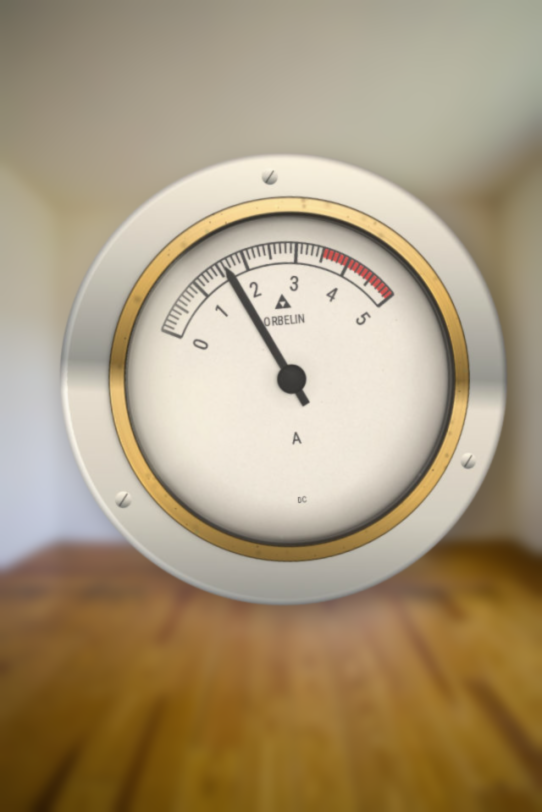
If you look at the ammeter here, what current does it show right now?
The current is 1.6 A
